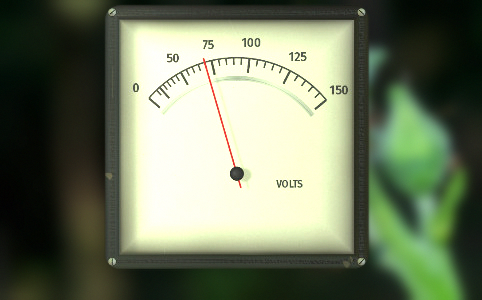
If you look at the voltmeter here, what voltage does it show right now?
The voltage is 70 V
